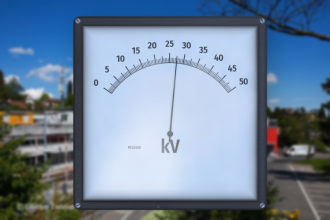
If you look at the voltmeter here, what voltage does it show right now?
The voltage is 27.5 kV
